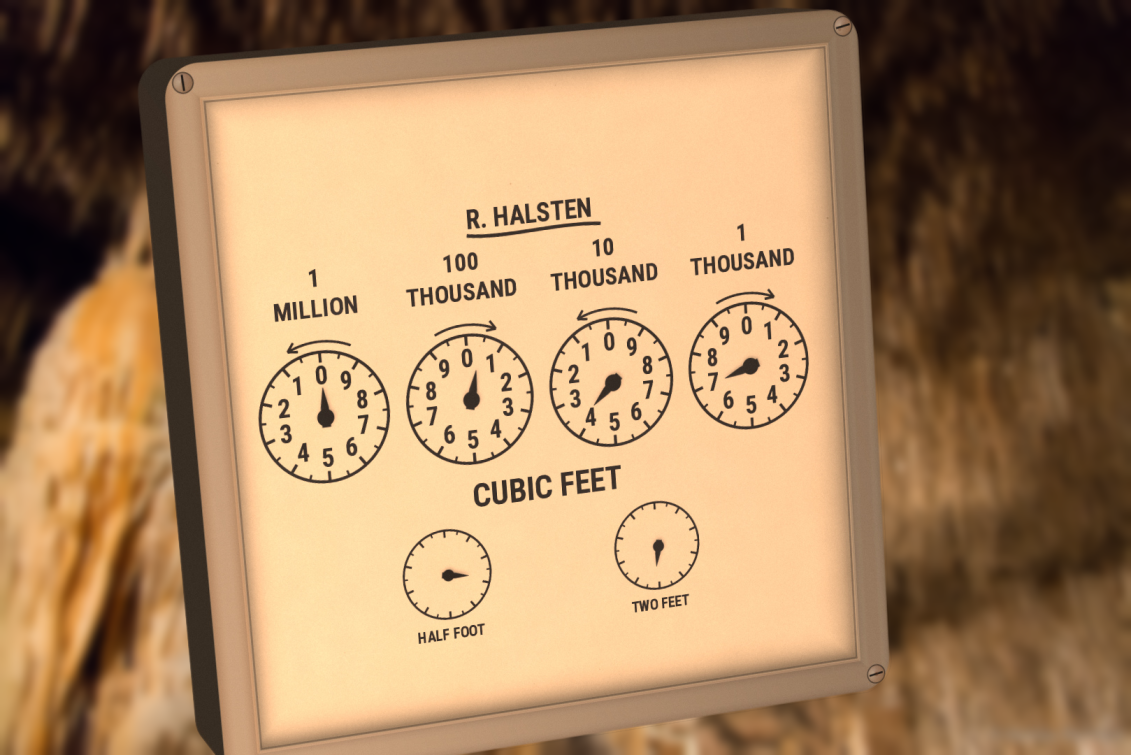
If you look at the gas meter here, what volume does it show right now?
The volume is 3700 ft³
